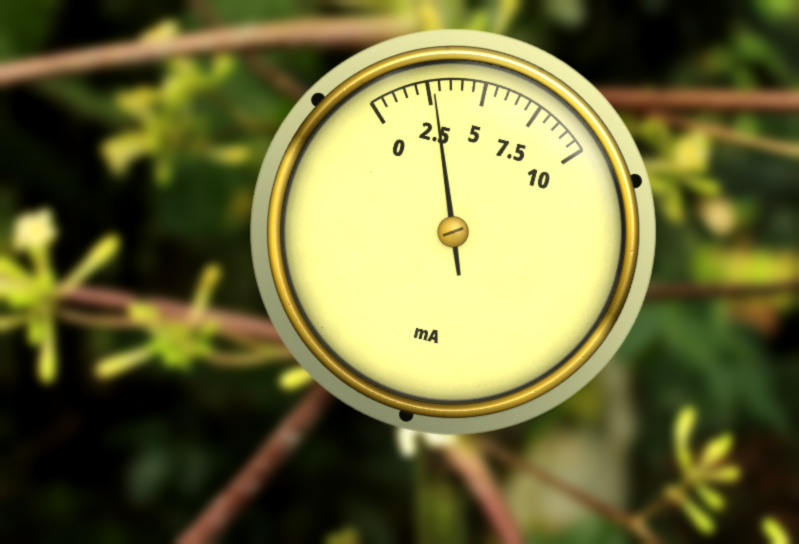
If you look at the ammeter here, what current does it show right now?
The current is 2.75 mA
